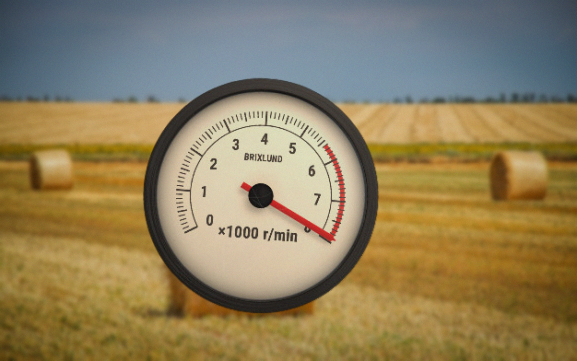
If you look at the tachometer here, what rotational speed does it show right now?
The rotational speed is 7900 rpm
